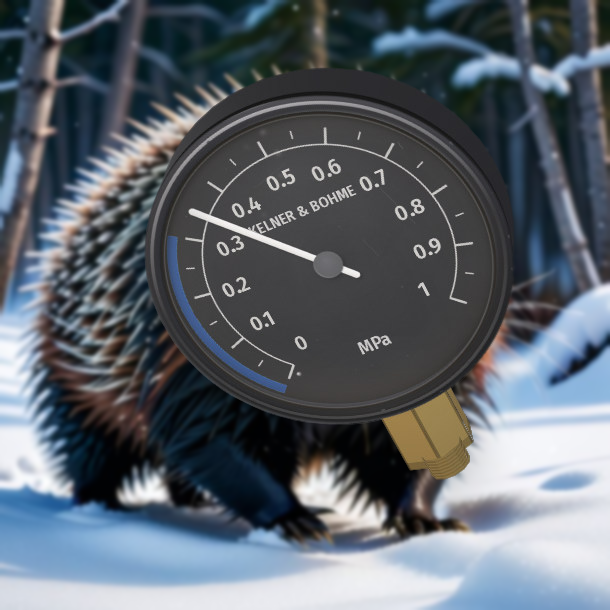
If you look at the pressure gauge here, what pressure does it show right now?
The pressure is 0.35 MPa
